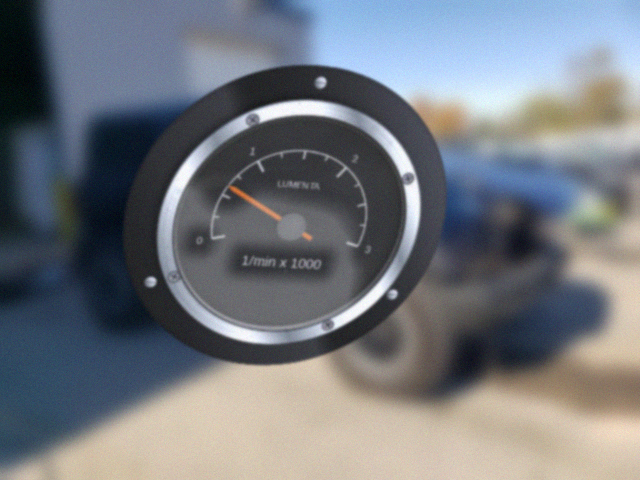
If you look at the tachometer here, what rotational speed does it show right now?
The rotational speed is 625 rpm
